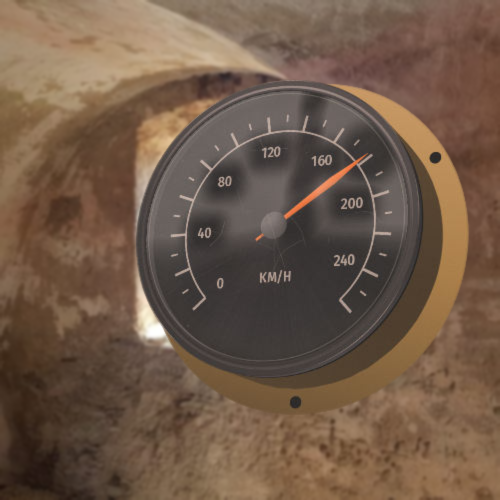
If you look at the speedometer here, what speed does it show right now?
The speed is 180 km/h
